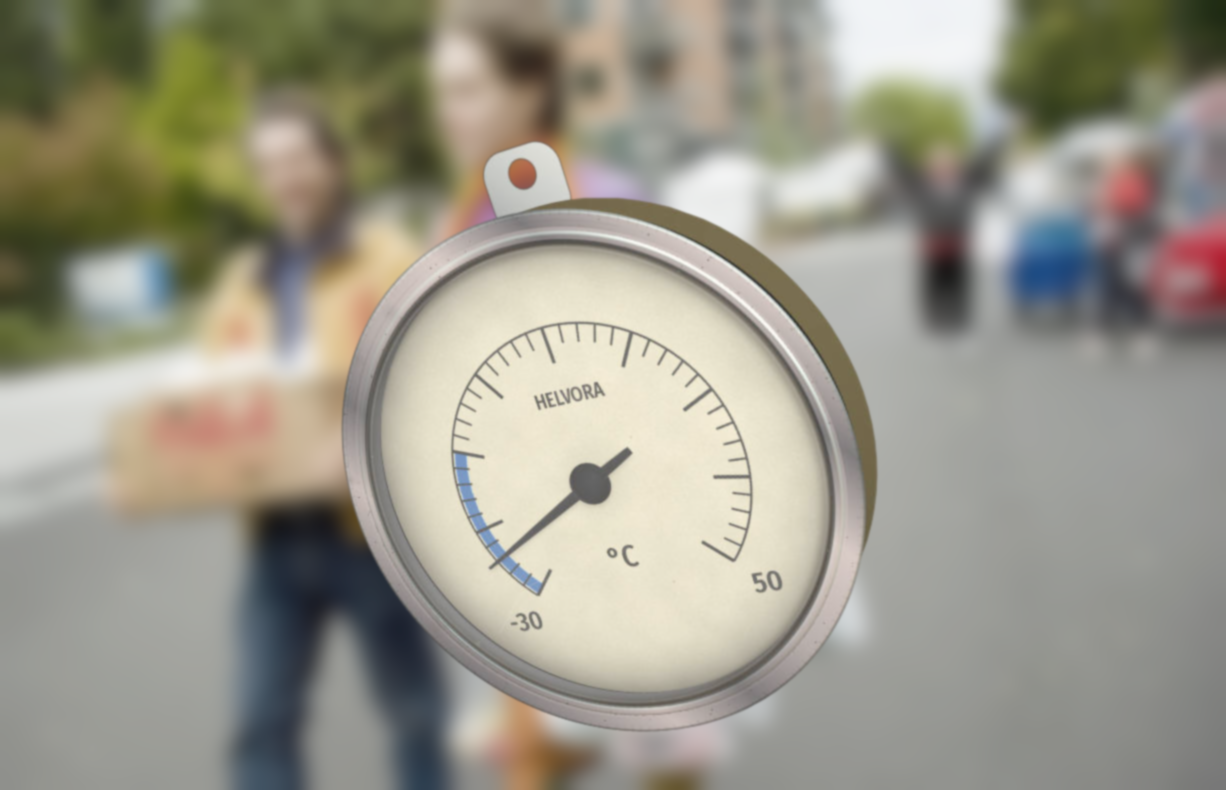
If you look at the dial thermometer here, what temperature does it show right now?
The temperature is -24 °C
